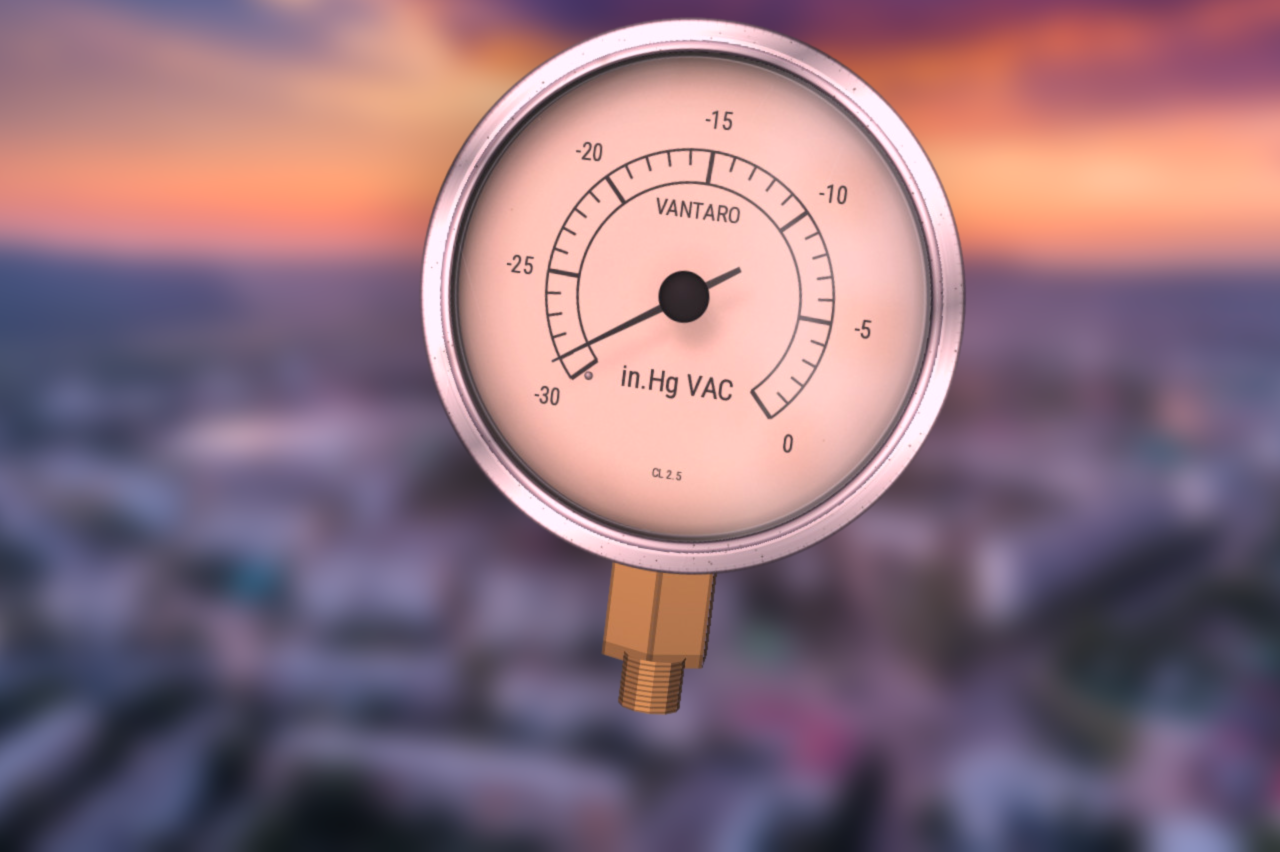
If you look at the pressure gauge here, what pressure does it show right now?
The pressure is -29 inHg
